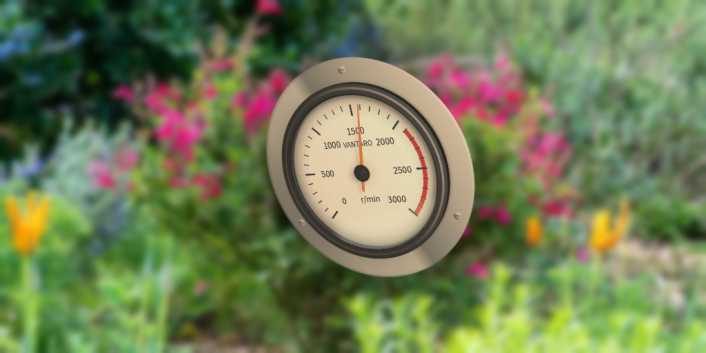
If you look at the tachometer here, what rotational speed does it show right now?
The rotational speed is 1600 rpm
